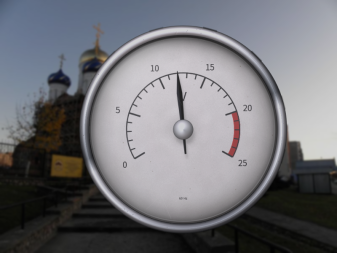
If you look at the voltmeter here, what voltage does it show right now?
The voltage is 12 V
